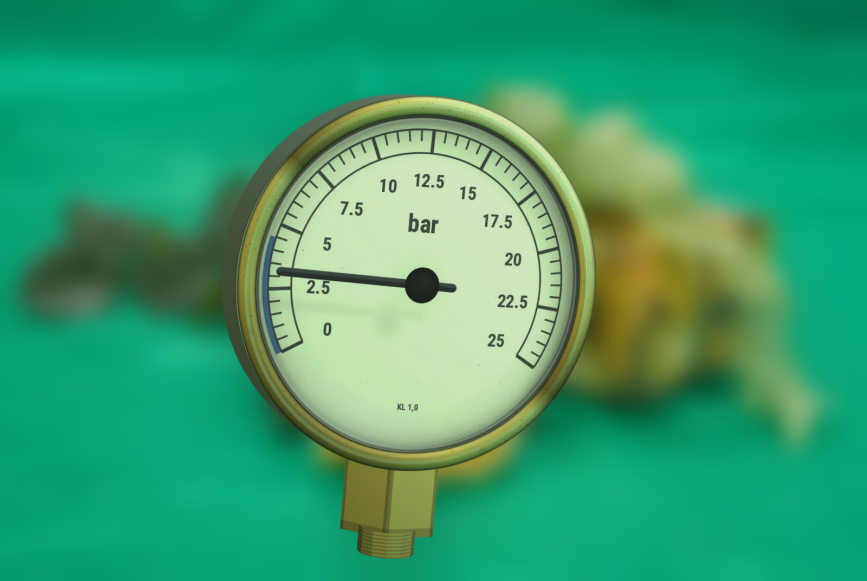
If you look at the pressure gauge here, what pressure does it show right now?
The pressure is 3.25 bar
